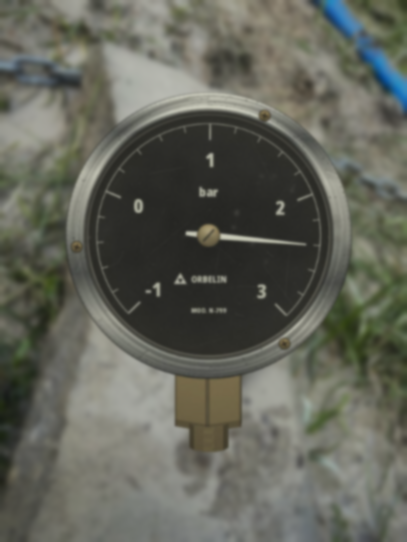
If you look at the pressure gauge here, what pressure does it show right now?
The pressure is 2.4 bar
